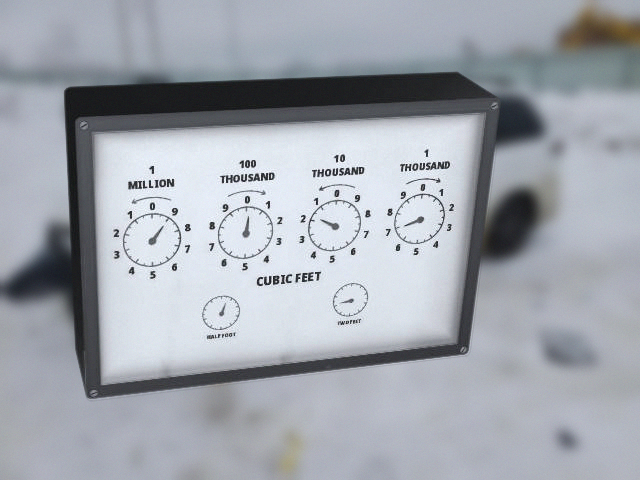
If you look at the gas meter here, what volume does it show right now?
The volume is 901700 ft³
